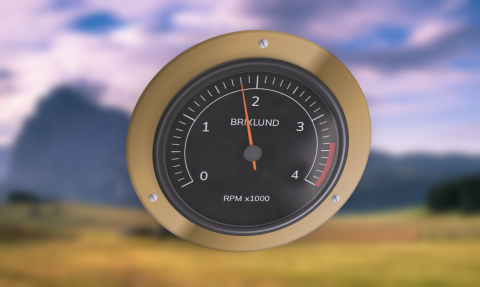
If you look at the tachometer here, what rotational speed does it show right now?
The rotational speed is 1800 rpm
